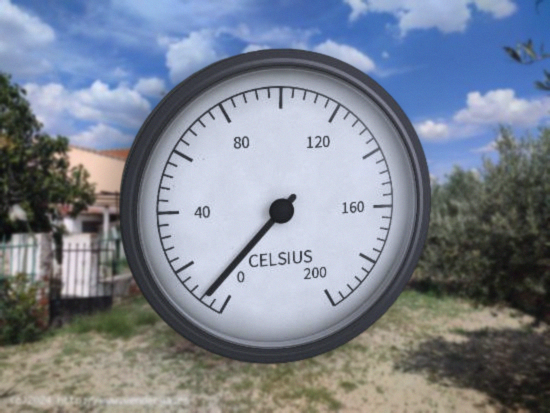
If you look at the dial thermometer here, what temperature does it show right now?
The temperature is 8 °C
